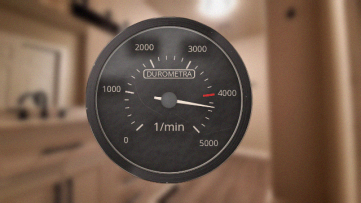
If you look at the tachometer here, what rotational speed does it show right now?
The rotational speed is 4300 rpm
